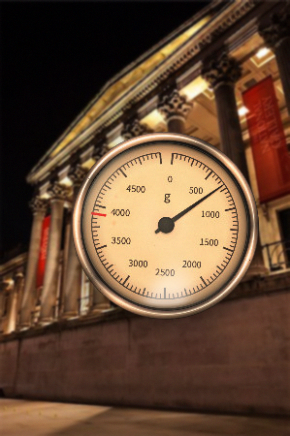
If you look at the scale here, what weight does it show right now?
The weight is 700 g
